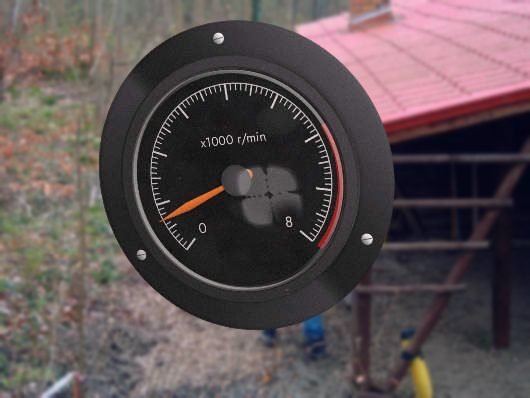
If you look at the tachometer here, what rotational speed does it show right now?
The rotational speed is 700 rpm
